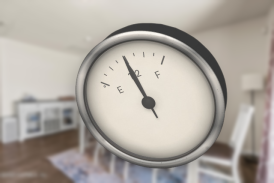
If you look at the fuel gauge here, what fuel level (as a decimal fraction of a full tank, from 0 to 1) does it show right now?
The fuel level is 0.5
